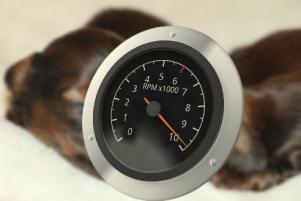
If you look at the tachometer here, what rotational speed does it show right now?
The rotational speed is 9750 rpm
